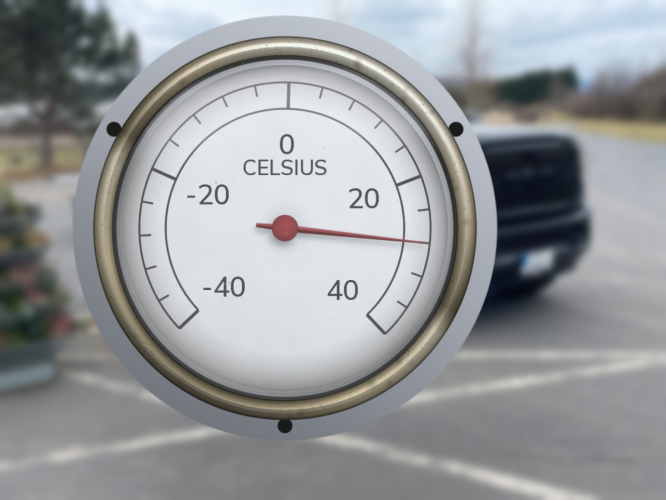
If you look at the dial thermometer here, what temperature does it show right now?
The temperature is 28 °C
